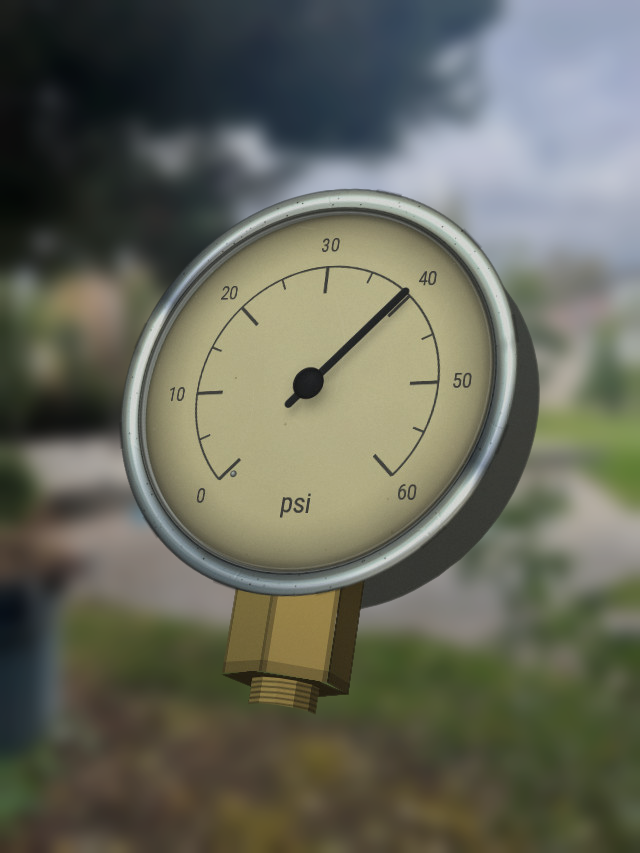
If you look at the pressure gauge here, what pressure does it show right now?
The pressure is 40 psi
